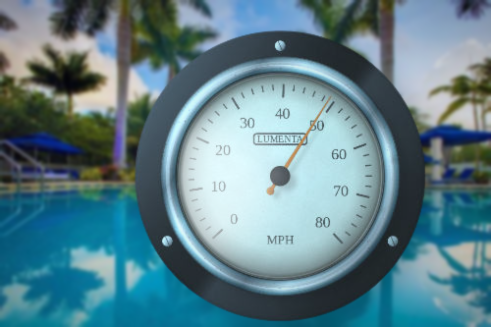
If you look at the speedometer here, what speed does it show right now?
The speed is 49 mph
